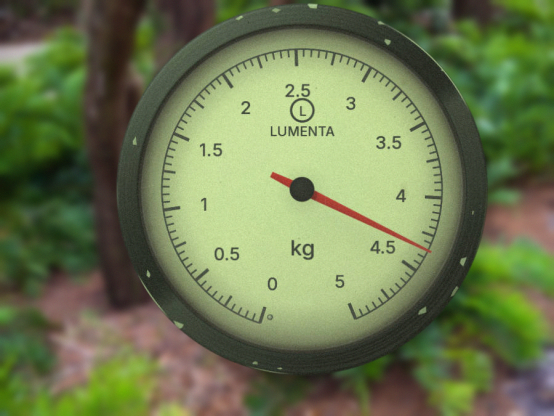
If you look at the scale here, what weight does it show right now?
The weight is 4.35 kg
